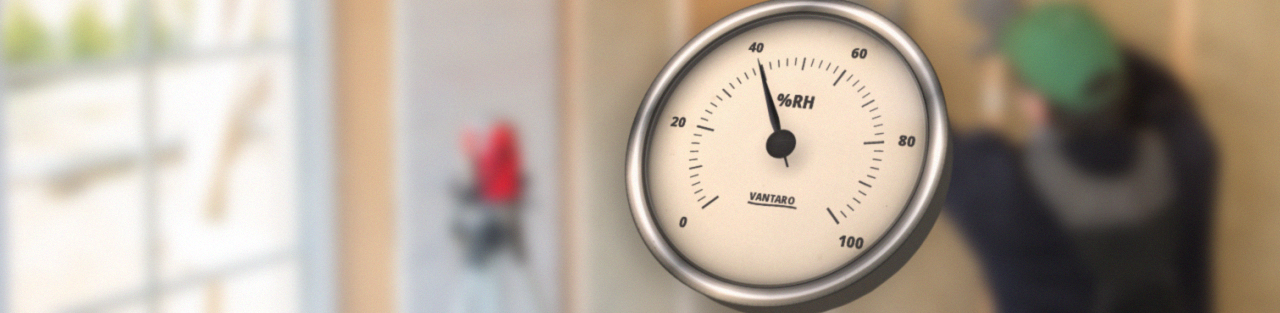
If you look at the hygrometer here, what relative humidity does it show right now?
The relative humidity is 40 %
